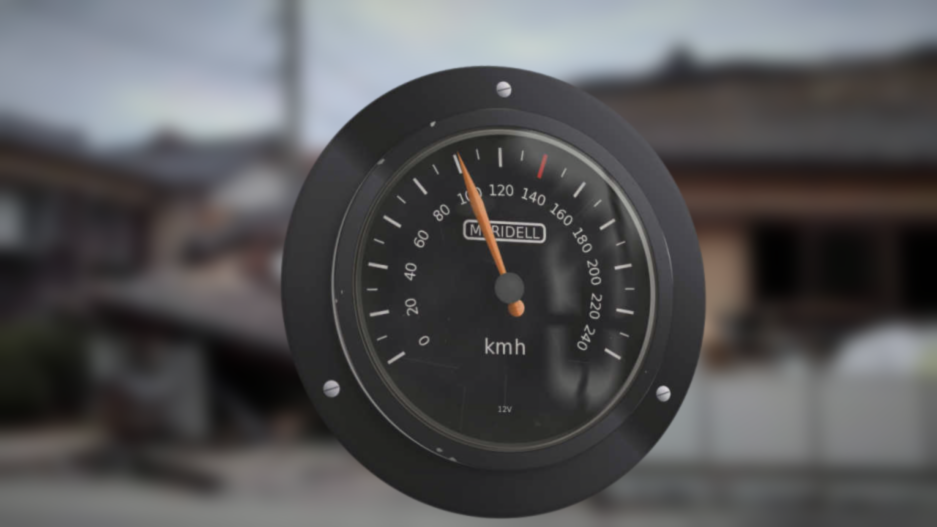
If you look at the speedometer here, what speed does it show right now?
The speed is 100 km/h
